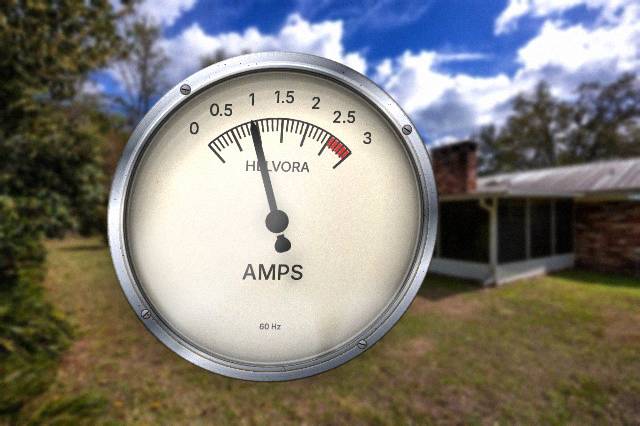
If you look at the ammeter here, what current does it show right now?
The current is 0.9 A
